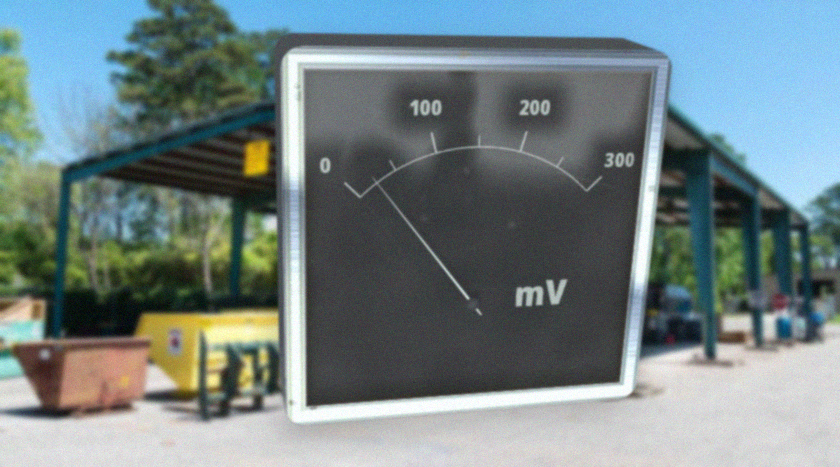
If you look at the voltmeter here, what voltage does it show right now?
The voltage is 25 mV
